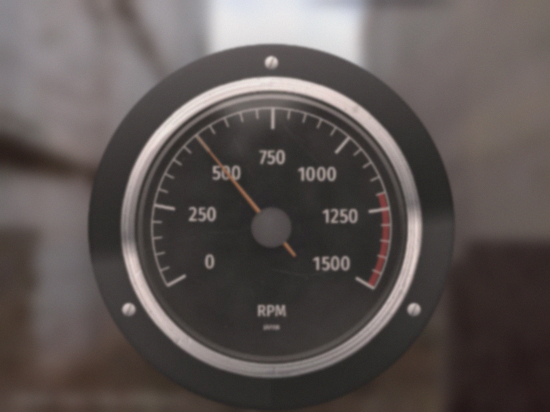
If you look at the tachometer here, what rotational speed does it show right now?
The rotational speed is 500 rpm
